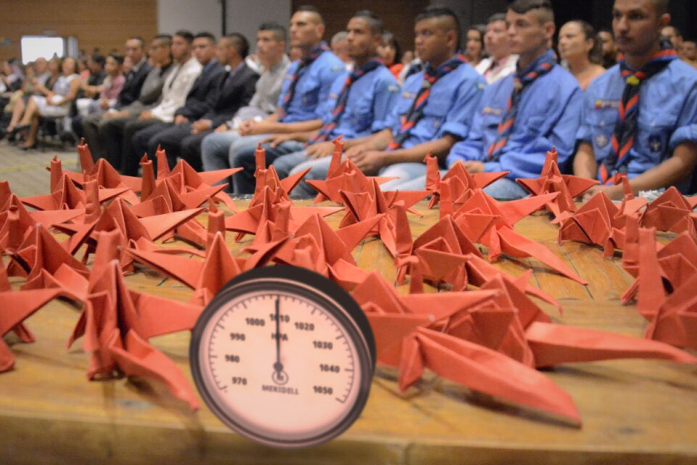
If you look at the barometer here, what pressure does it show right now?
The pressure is 1010 hPa
